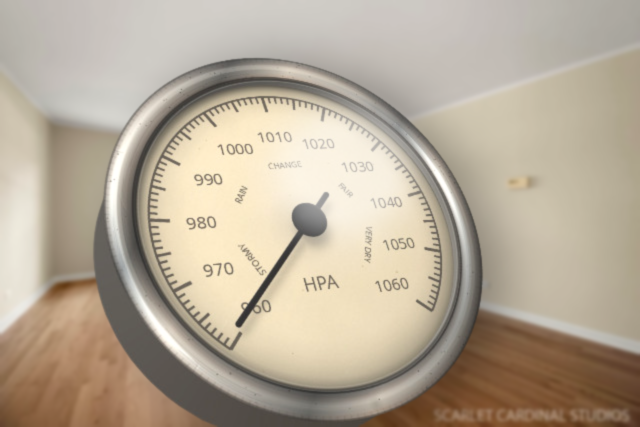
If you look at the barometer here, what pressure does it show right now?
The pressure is 961 hPa
